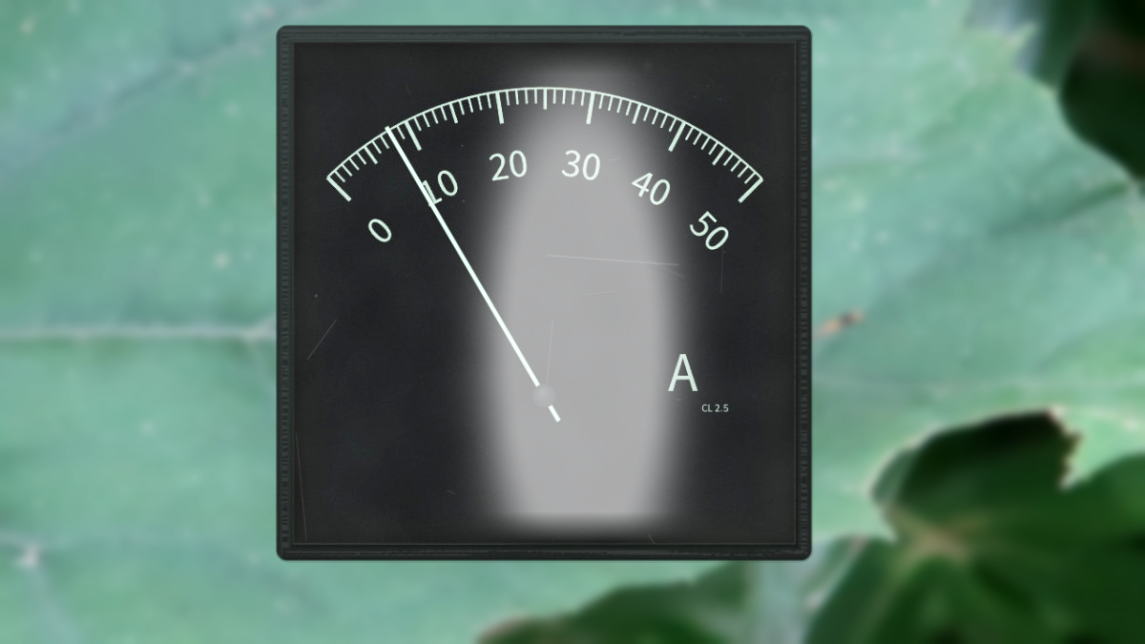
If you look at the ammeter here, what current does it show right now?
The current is 8 A
